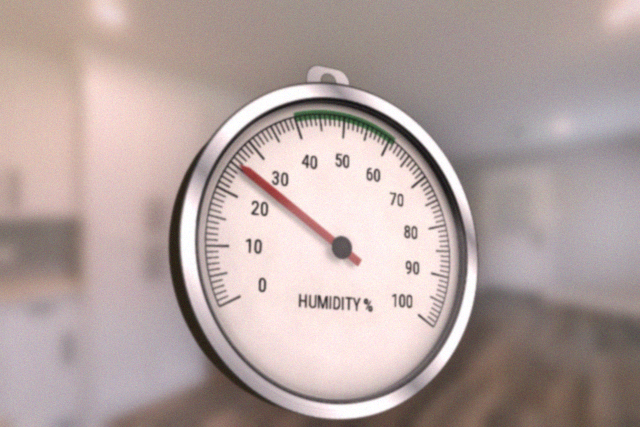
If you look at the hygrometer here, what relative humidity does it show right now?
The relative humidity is 25 %
